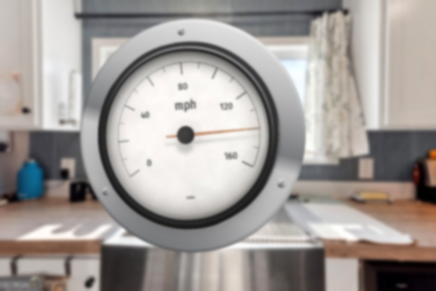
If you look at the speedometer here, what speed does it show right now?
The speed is 140 mph
